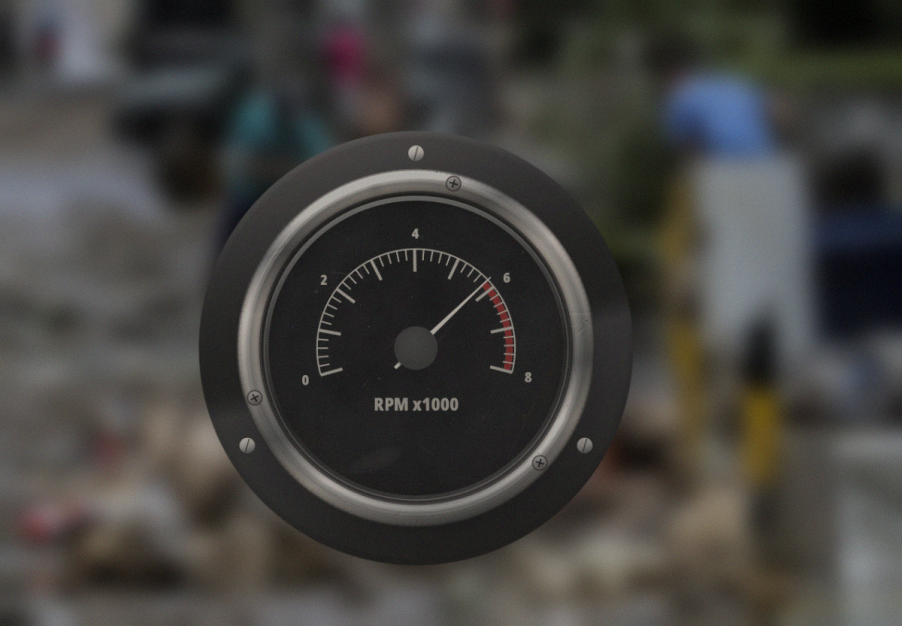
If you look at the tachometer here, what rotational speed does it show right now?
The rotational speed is 5800 rpm
